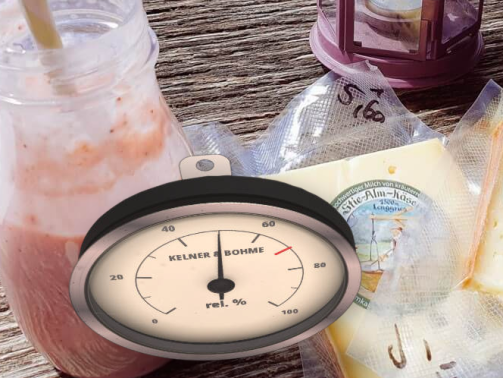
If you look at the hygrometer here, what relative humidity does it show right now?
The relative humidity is 50 %
